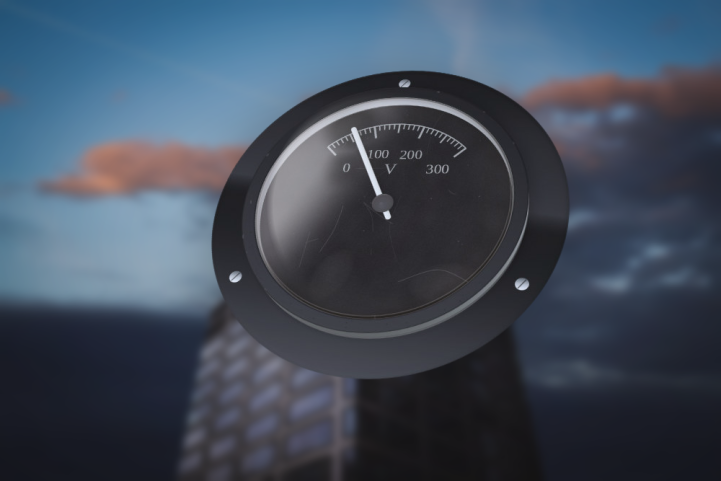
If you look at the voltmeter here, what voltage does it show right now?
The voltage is 60 V
